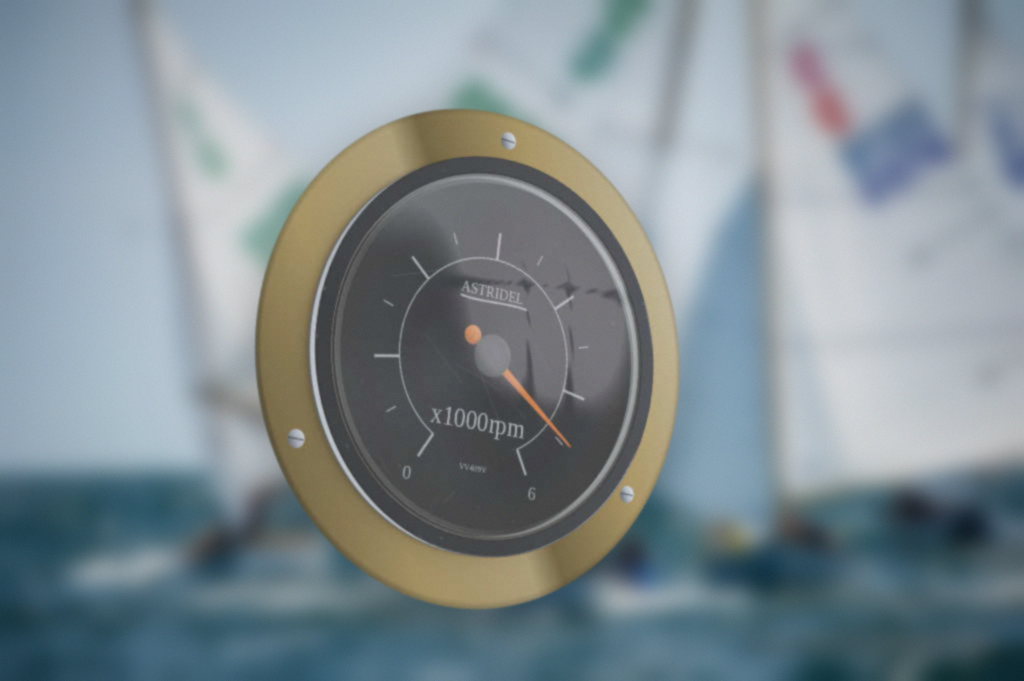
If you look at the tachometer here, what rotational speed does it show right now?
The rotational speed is 5500 rpm
